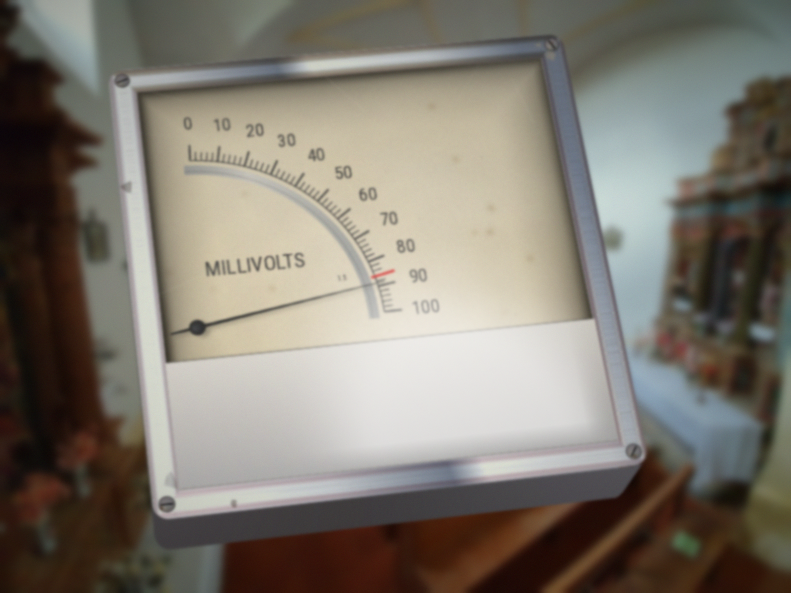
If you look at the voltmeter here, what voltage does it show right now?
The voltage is 90 mV
